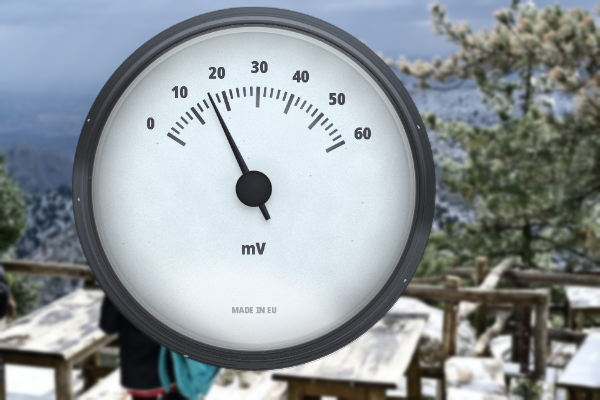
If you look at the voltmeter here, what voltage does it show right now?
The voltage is 16 mV
